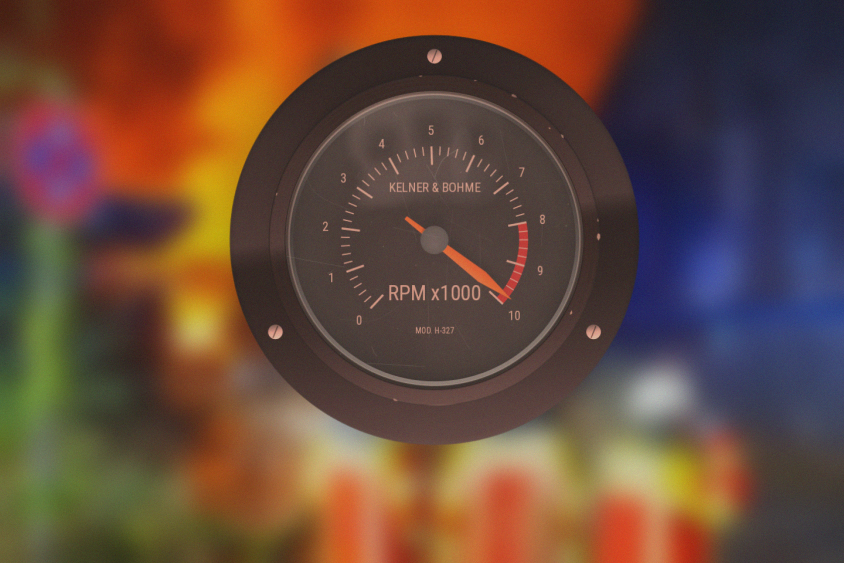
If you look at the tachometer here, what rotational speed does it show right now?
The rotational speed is 9800 rpm
